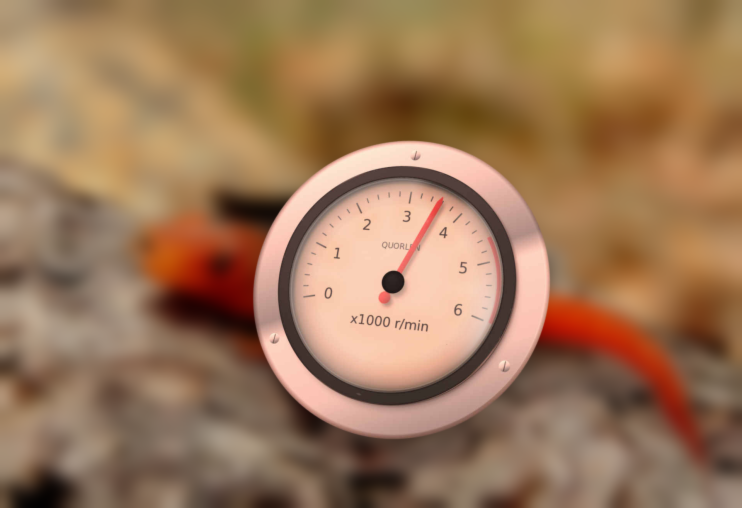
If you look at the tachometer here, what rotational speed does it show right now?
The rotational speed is 3600 rpm
